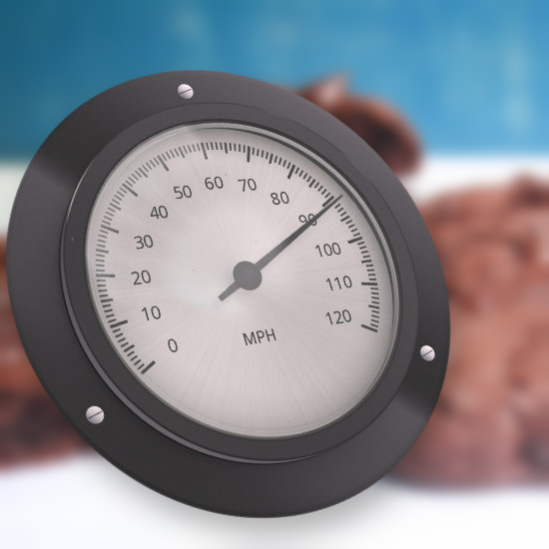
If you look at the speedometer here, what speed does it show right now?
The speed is 91 mph
